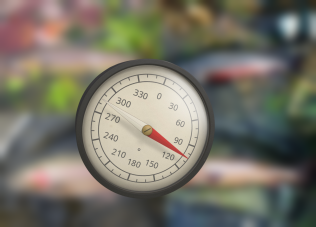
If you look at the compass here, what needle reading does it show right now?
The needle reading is 105 °
